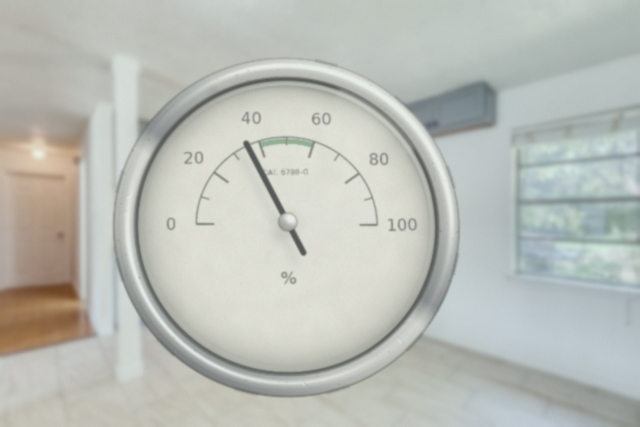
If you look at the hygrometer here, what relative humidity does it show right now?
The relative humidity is 35 %
